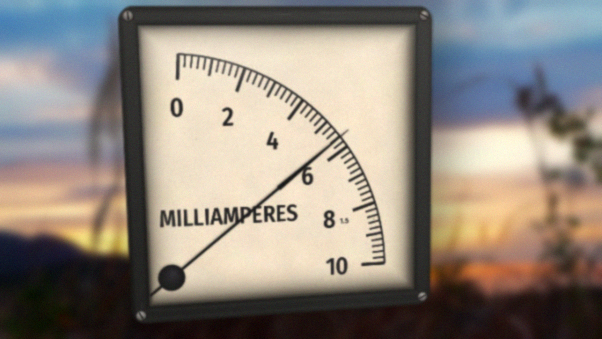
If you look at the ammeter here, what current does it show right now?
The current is 5.6 mA
